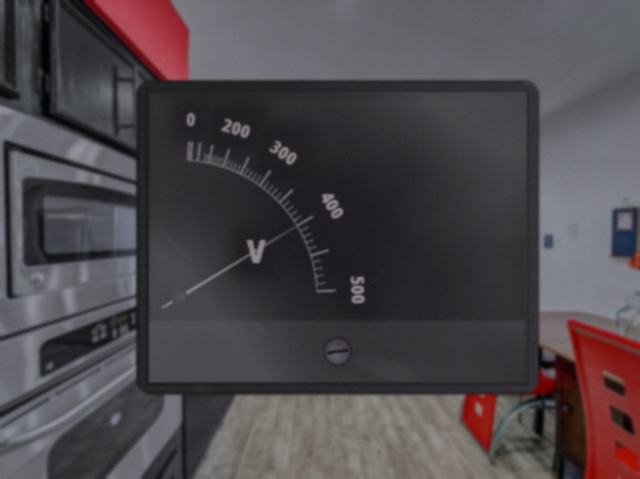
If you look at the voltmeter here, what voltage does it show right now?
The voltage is 400 V
